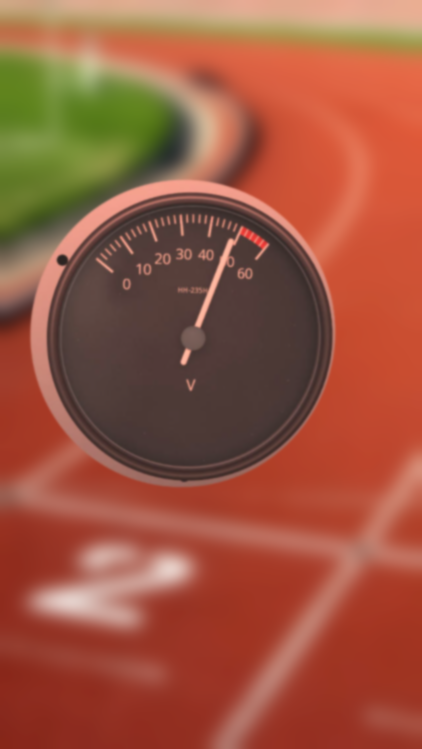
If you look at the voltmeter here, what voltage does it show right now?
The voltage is 48 V
